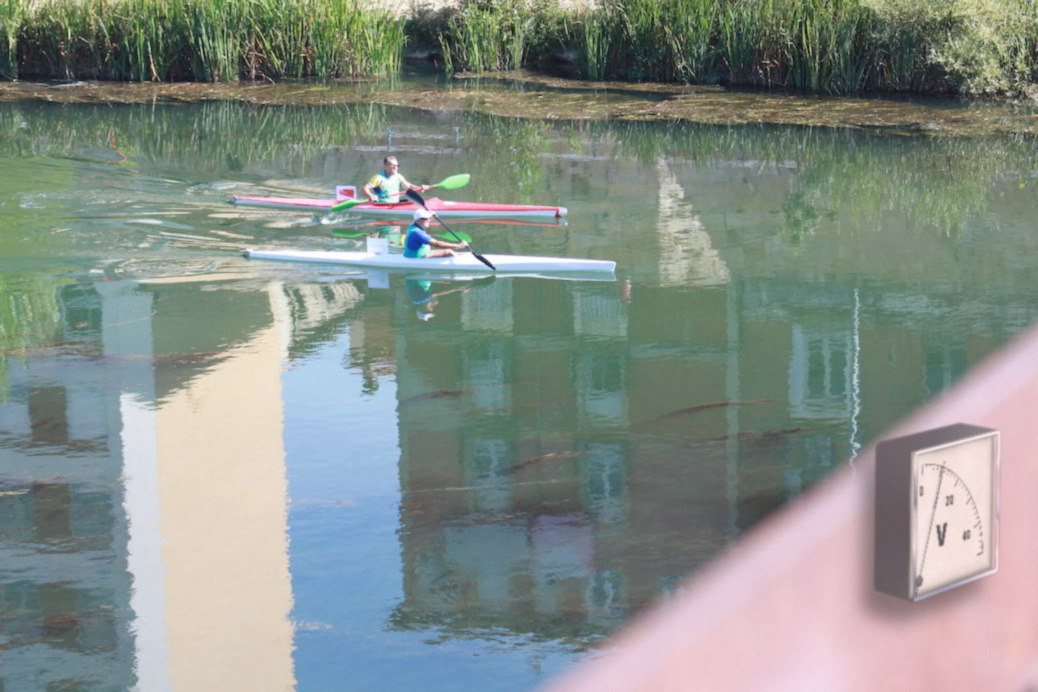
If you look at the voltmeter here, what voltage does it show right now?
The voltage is 10 V
